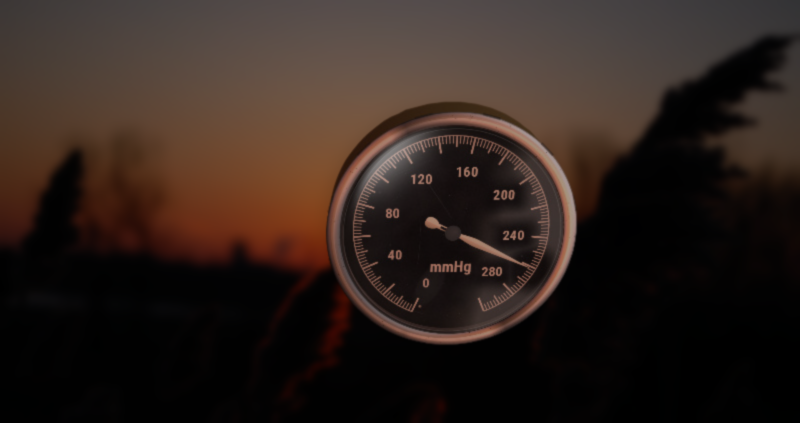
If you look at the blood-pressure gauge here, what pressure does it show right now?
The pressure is 260 mmHg
